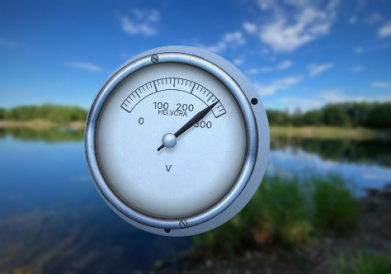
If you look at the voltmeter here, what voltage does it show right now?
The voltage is 270 V
